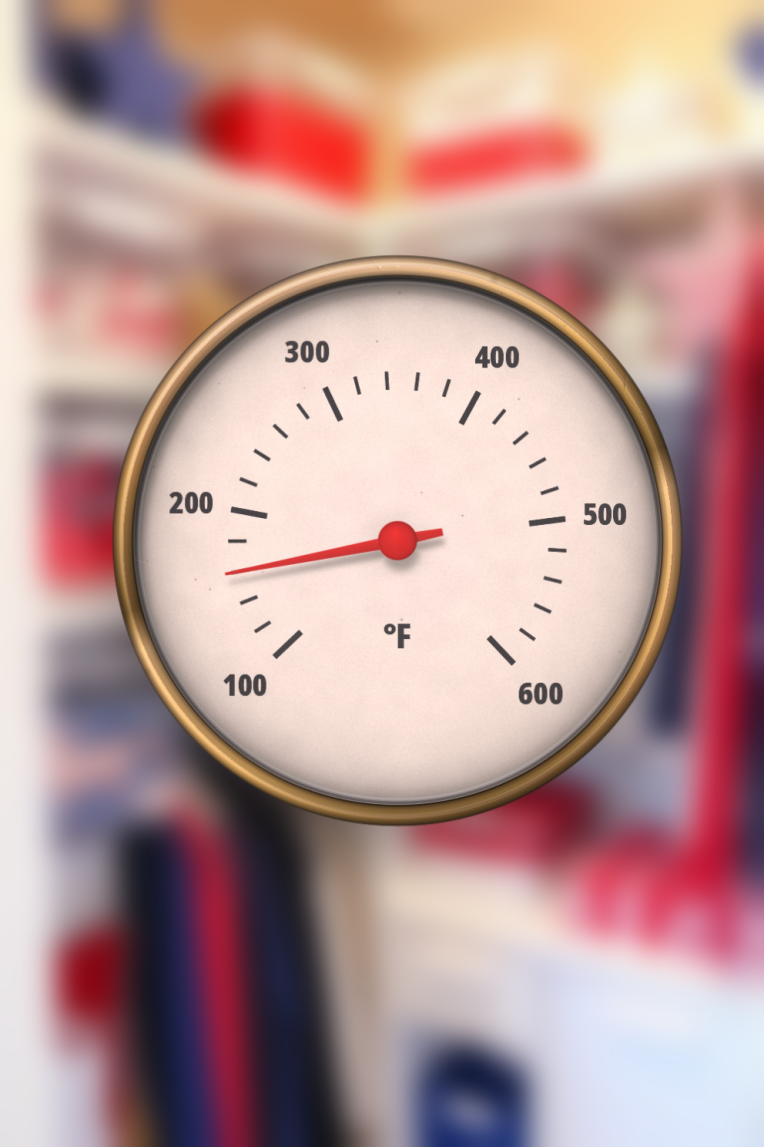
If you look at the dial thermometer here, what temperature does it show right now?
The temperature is 160 °F
